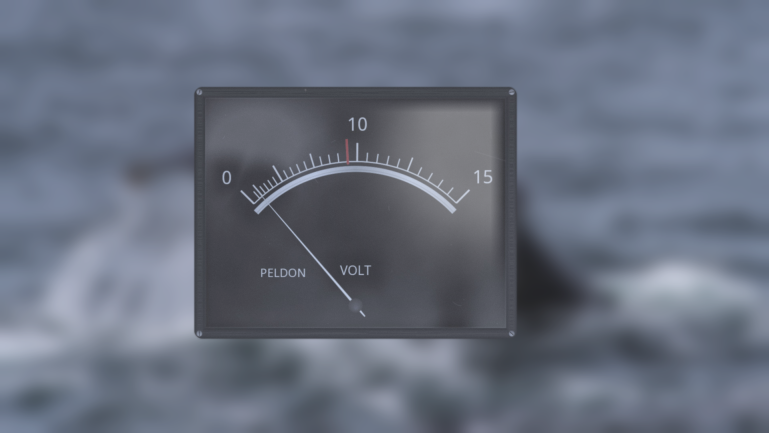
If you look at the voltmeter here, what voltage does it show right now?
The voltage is 2.5 V
